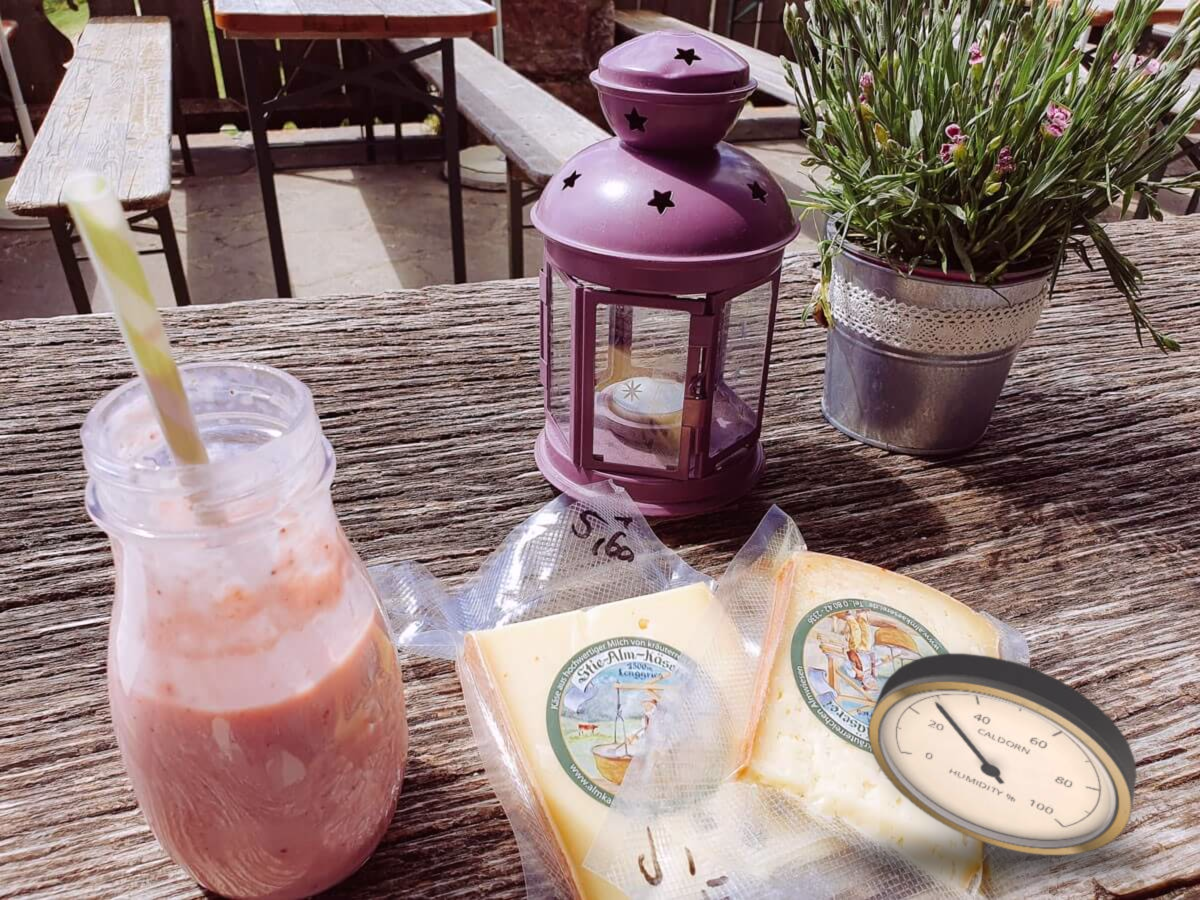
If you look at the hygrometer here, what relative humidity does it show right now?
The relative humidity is 30 %
